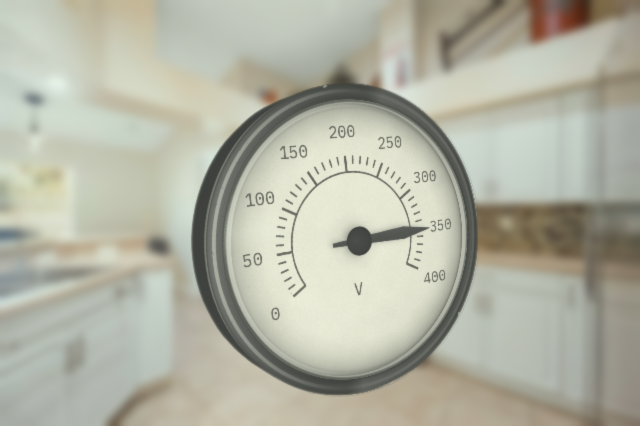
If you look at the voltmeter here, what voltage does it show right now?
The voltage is 350 V
